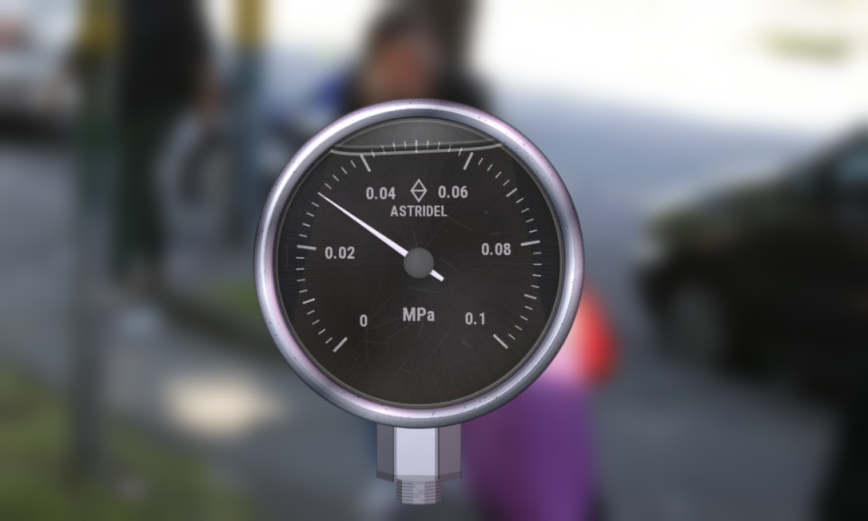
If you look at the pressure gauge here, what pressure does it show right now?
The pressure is 0.03 MPa
